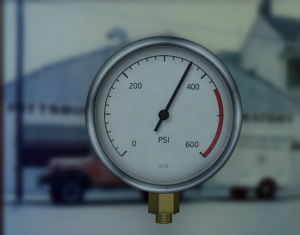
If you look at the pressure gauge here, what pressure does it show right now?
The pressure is 360 psi
